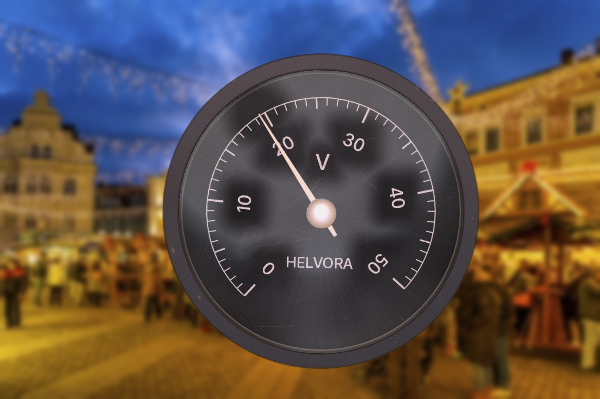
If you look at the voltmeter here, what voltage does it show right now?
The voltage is 19.5 V
